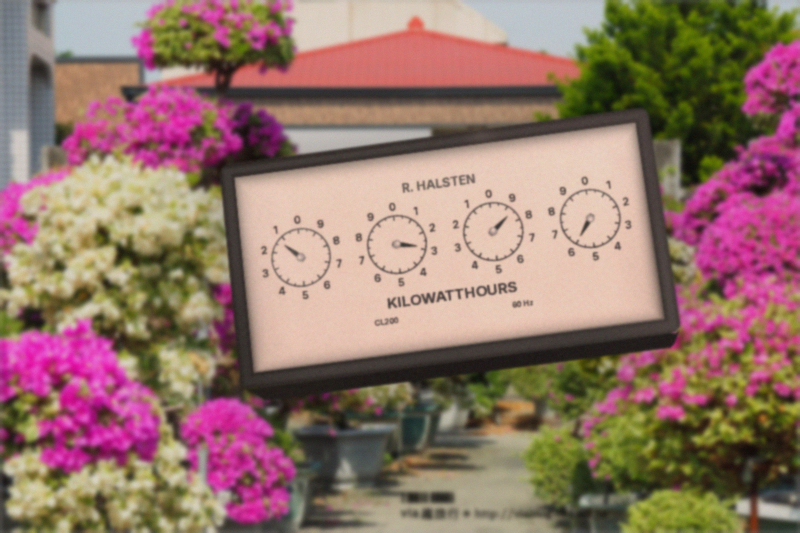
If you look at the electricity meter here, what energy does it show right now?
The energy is 1286 kWh
